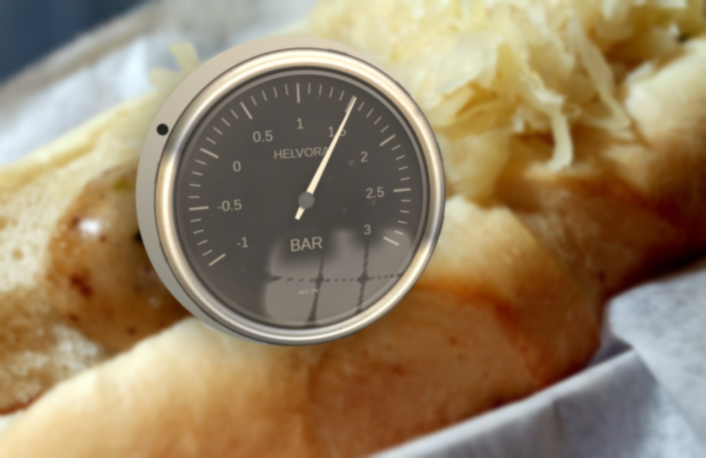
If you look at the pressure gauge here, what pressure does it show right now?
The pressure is 1.5 bar
